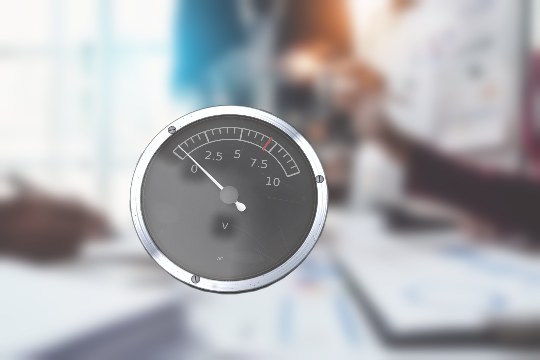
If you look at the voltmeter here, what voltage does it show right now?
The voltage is 0.5 V
